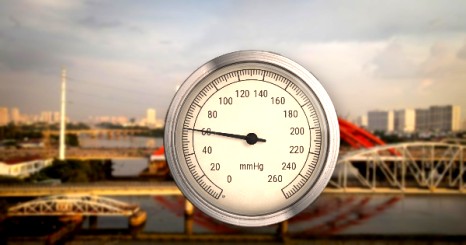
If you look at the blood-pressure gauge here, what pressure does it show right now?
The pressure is 60 mmHg
